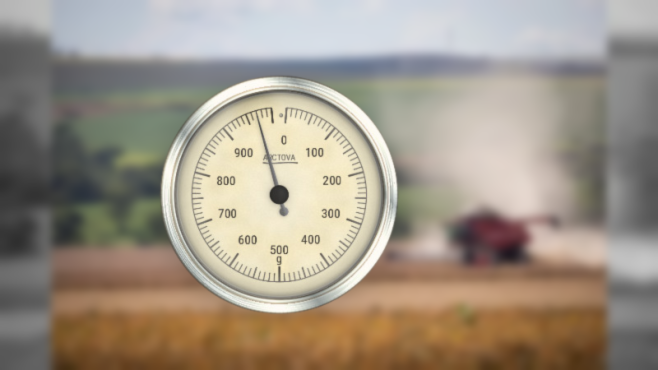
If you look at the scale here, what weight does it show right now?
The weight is 970 g
